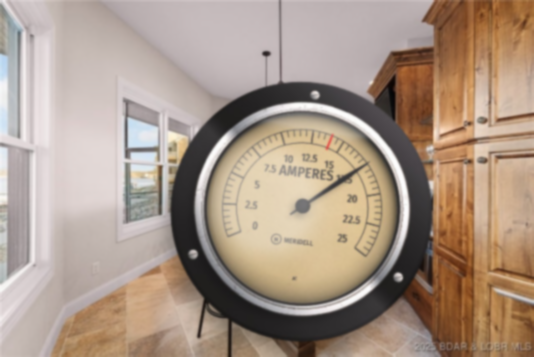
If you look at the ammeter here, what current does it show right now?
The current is 17.5 A
